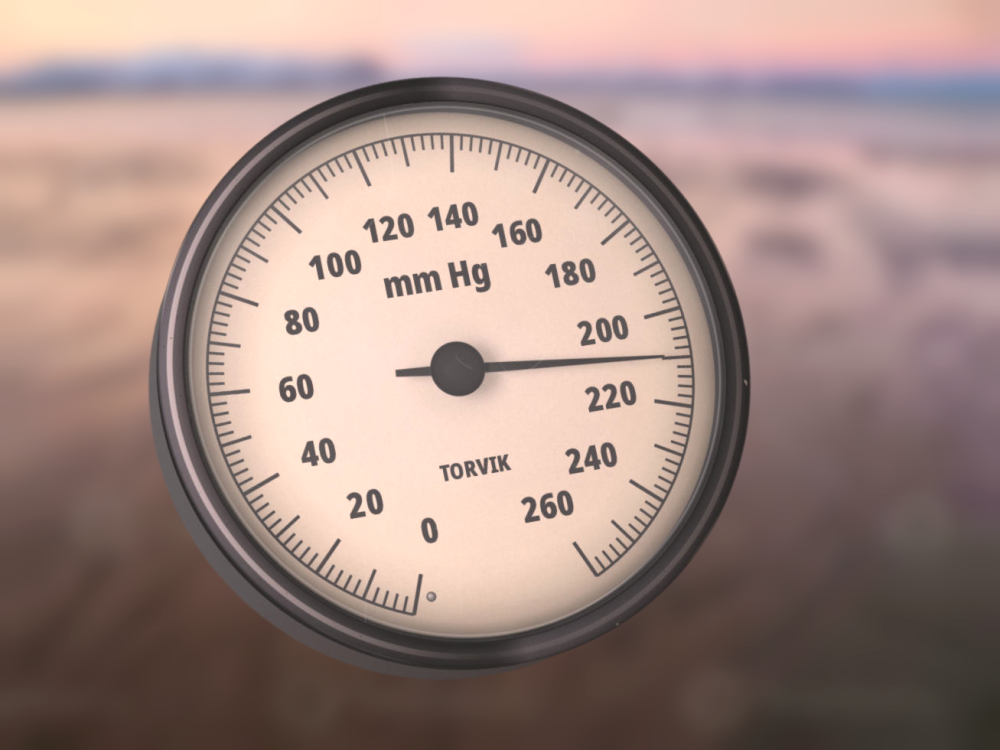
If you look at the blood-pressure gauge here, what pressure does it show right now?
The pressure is 210 mmHg
